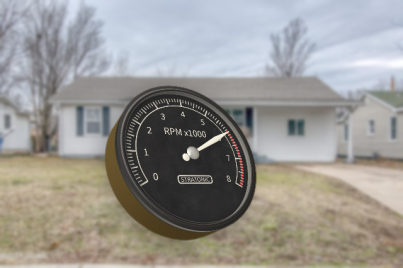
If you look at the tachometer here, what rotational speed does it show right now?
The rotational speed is 6000 rpm
